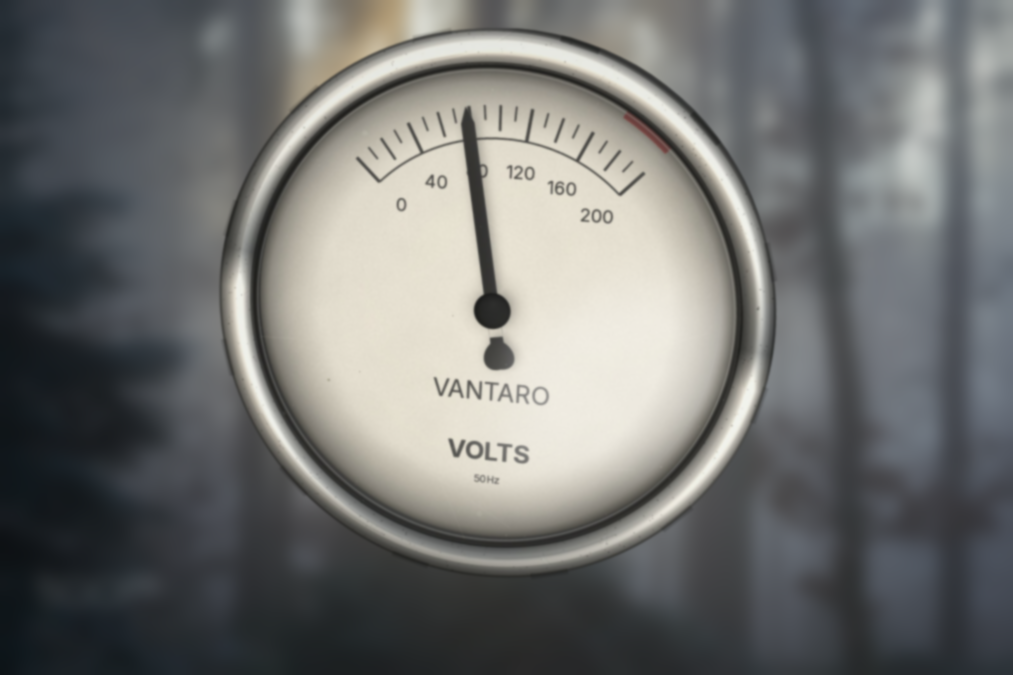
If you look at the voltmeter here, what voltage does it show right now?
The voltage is 80 V
